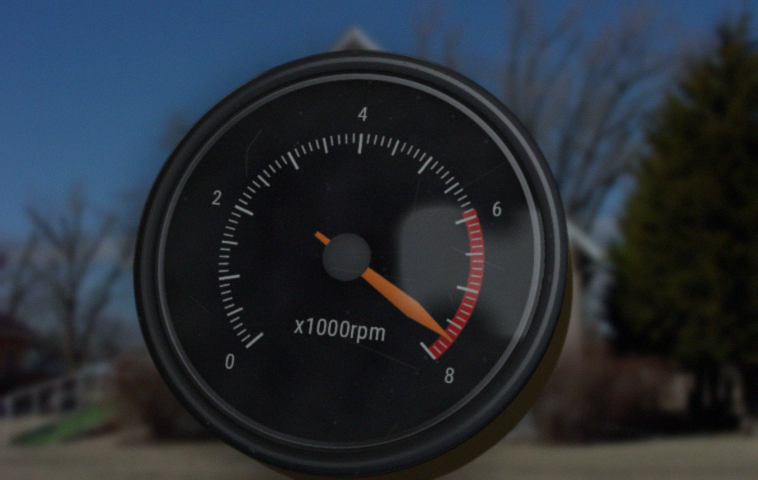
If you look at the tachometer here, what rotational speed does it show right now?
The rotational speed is 7700 rpm
